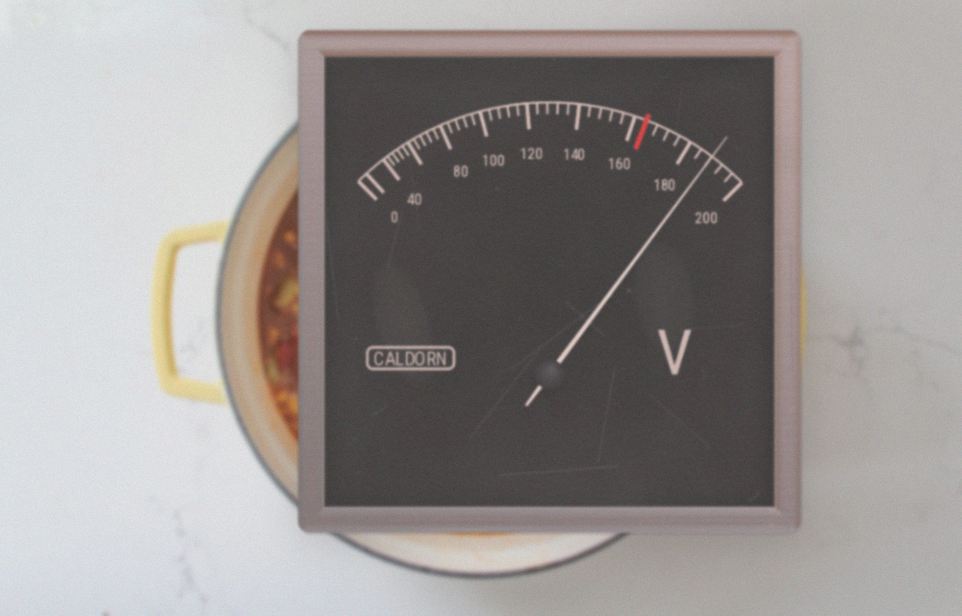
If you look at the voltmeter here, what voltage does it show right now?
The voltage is 188 V
